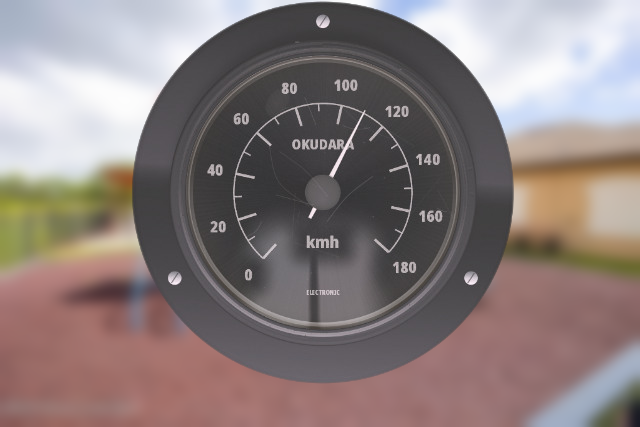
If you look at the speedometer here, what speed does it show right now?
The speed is 110 km/h
